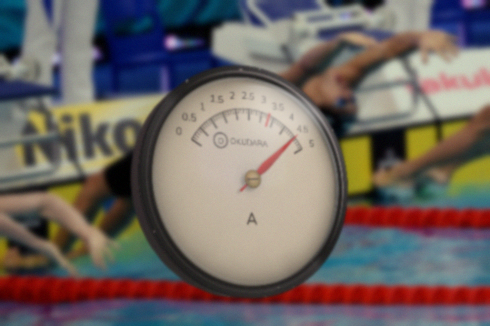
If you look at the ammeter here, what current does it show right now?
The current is 4.5 A
